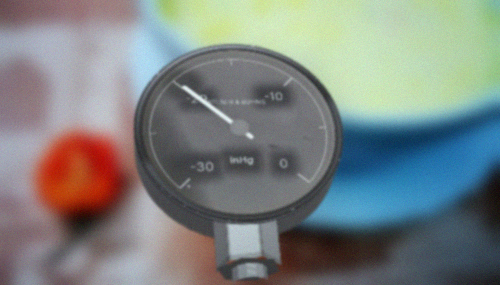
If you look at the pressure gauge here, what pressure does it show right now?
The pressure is -20 inHg
